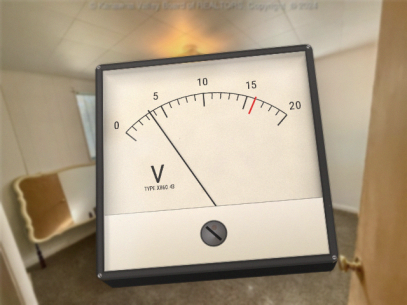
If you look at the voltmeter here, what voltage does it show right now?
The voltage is 3.5 V
